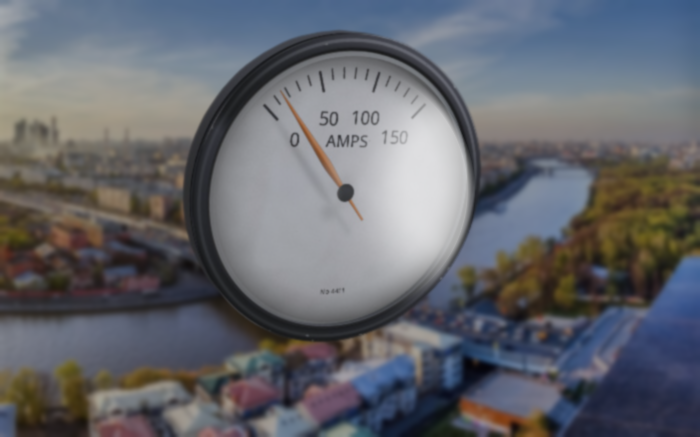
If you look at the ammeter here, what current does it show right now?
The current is 15 A
